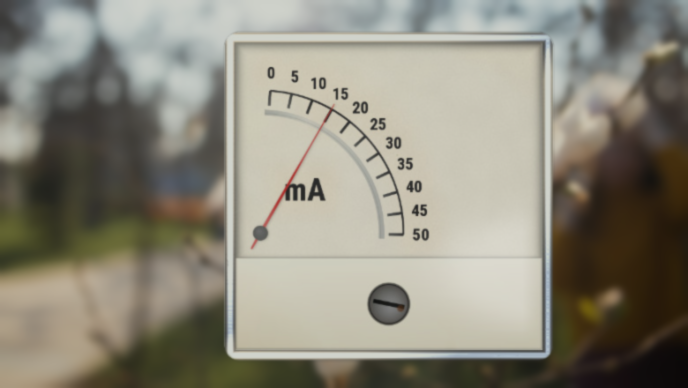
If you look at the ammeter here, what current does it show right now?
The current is 15 mA
